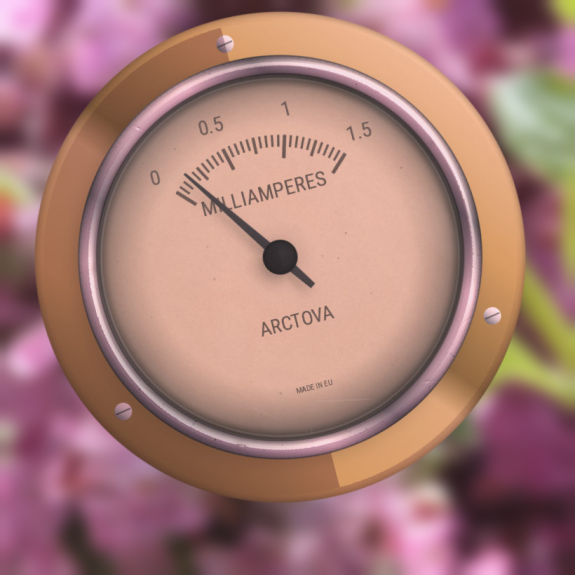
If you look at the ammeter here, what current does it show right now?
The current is 0.15 mA
